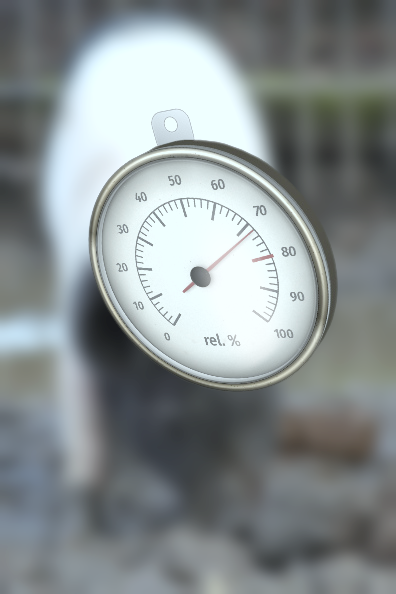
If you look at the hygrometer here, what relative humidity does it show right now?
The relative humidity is 72 %
